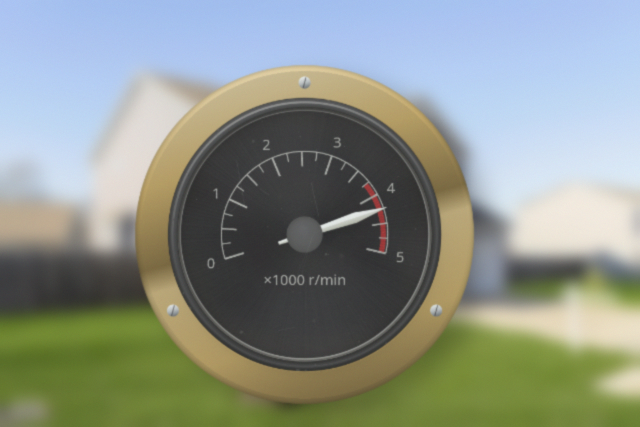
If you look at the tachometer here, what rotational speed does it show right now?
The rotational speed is 4250 rpm
